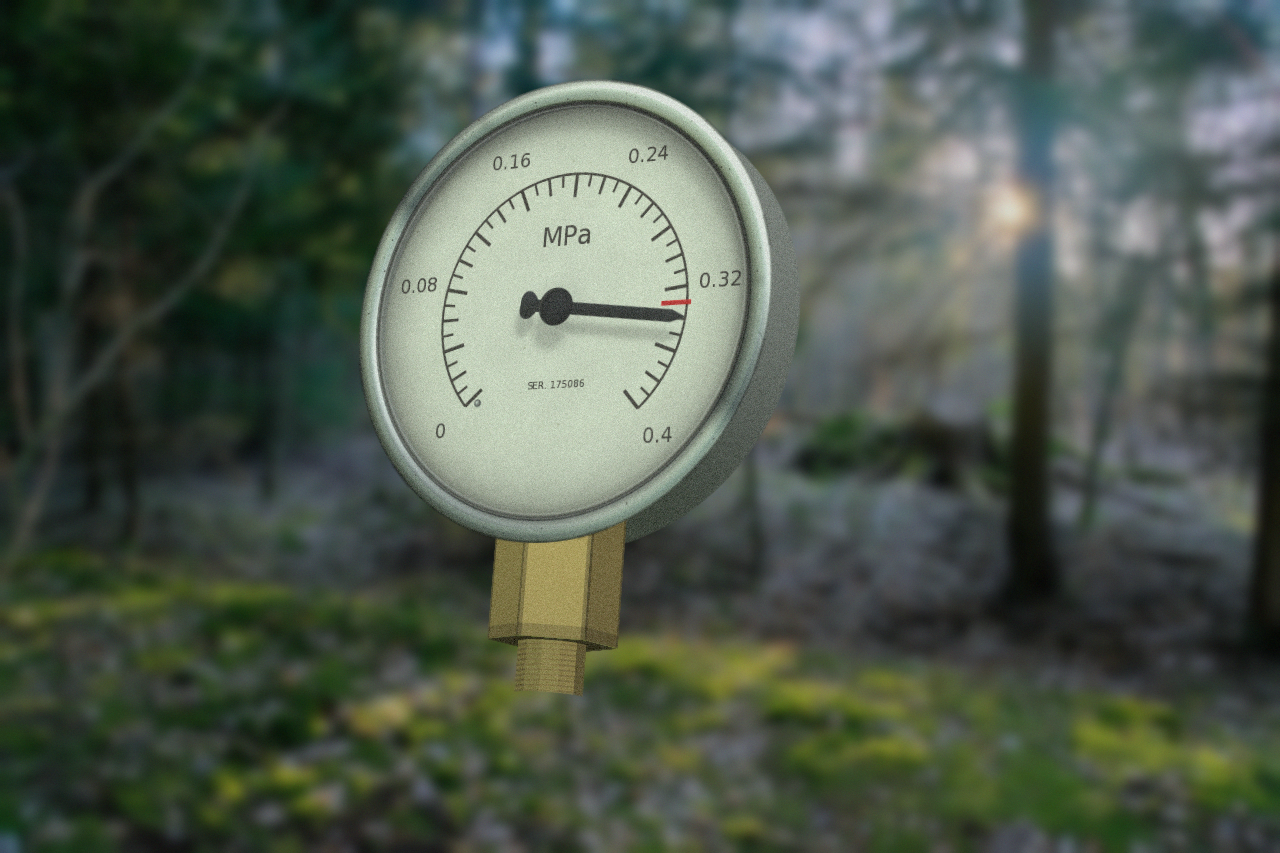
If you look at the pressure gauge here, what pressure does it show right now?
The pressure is 0.34 MPa
